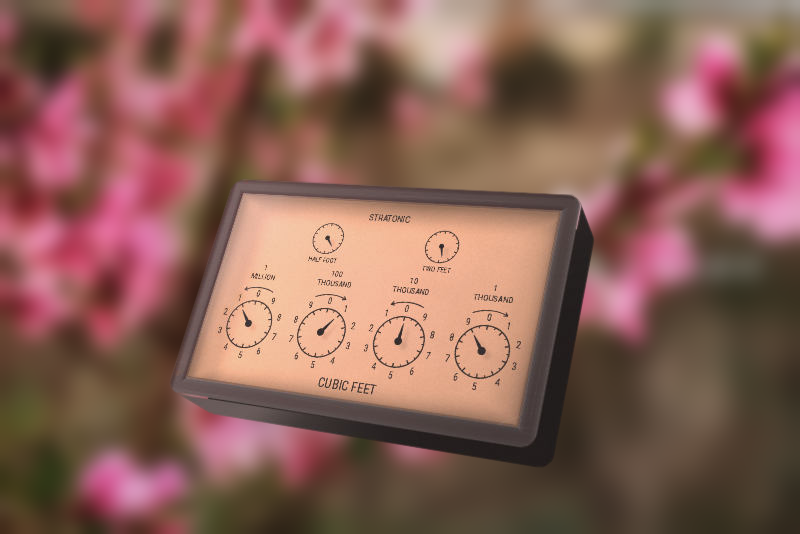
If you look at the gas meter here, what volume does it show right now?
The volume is 109900 ft³
